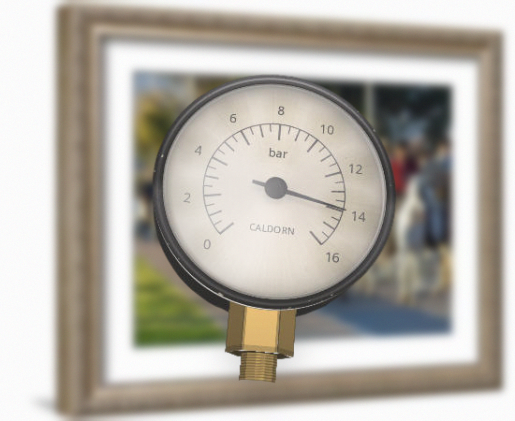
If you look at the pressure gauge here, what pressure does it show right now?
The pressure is 14 bar
